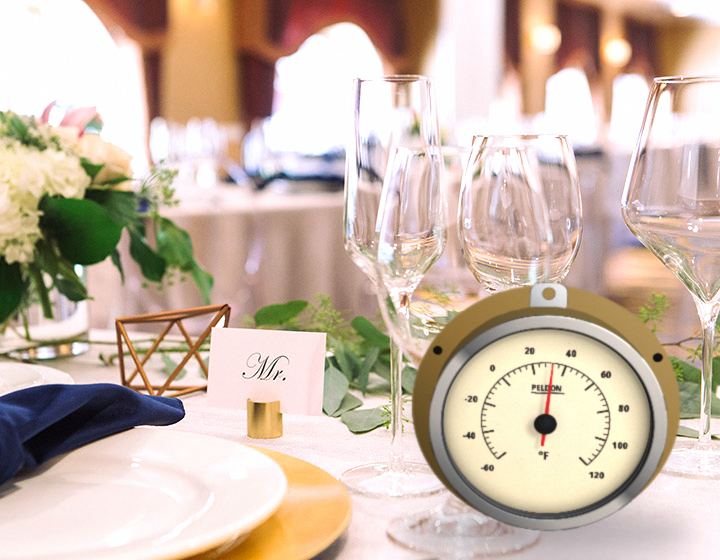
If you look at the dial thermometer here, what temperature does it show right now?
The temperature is 32 °F
